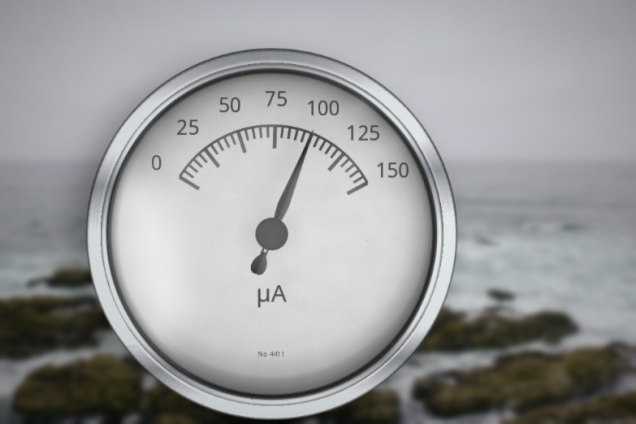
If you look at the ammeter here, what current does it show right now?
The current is 100 µA
